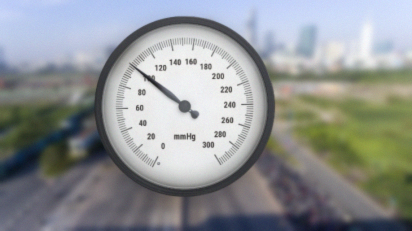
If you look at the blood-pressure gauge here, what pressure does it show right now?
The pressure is 100 mmHg
